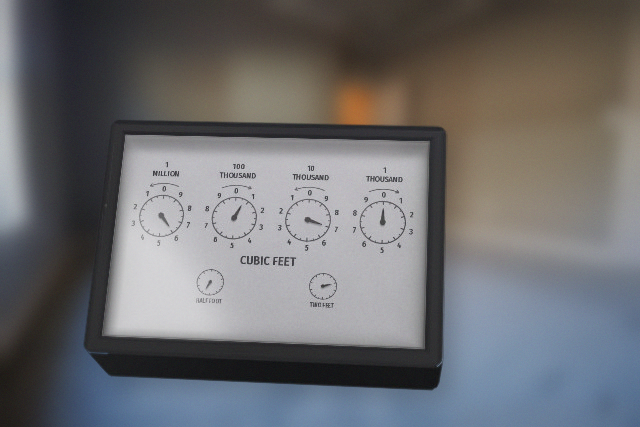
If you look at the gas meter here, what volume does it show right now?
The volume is 607000 ft³
